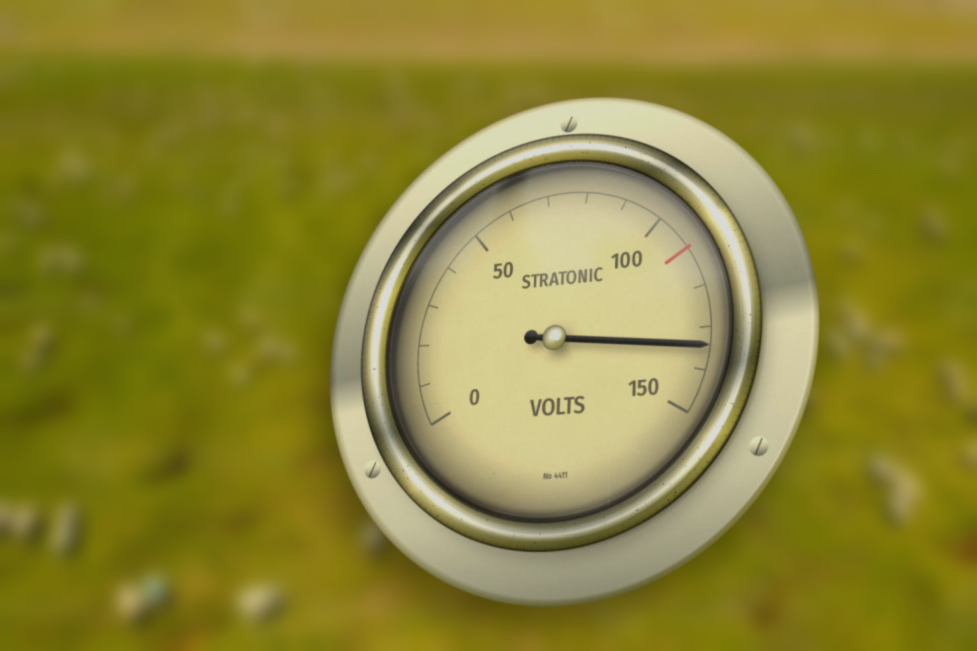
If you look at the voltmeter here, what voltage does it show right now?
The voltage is 135 V
